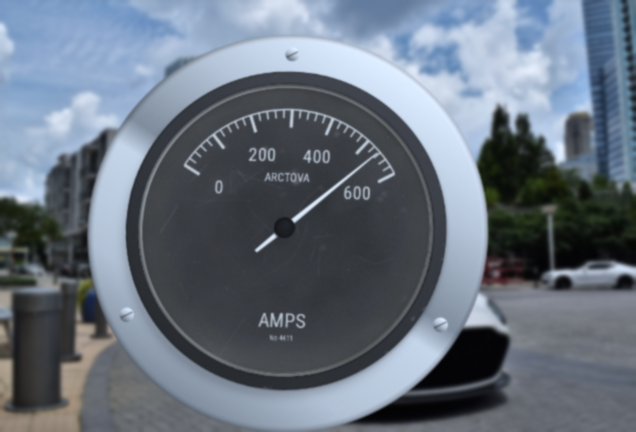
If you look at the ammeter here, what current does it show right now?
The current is 540 A
